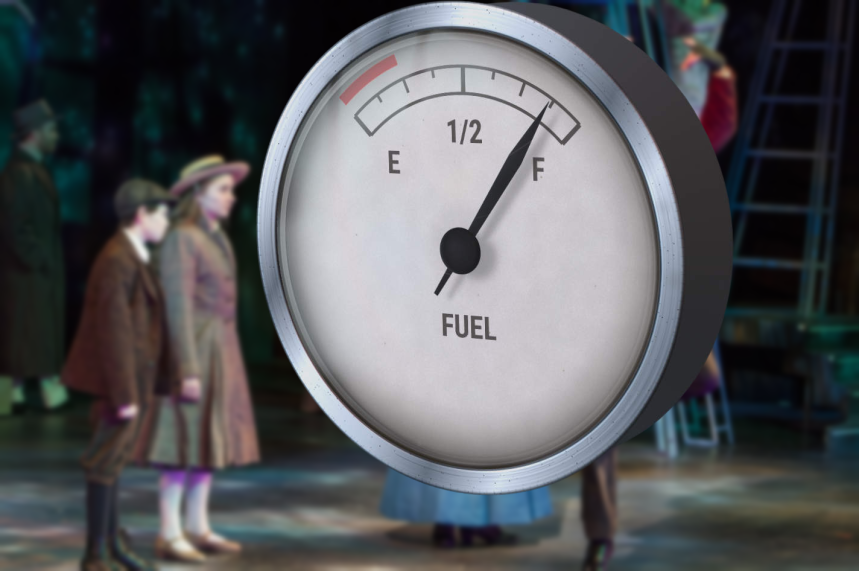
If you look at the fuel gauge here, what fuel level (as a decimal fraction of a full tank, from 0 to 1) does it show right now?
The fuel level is 0.875
